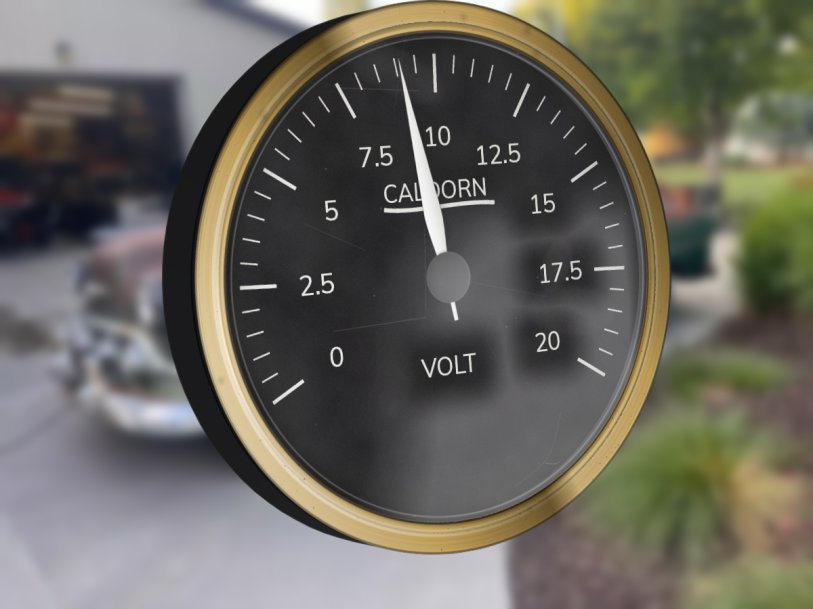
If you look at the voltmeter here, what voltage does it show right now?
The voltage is 9 V
